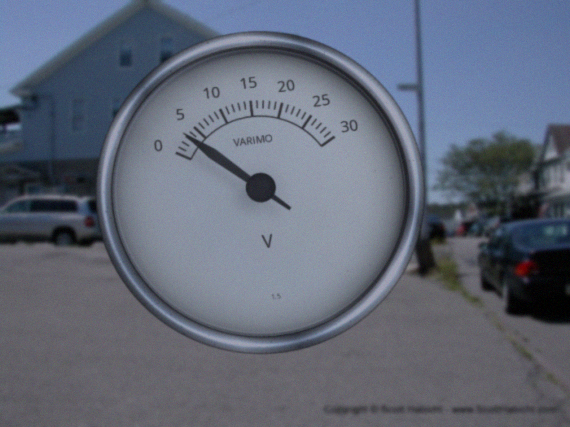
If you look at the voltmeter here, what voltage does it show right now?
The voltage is 3 V
